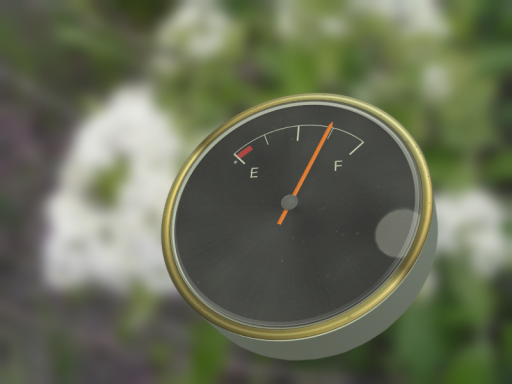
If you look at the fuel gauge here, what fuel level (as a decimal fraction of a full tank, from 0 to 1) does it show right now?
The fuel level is 0.75
